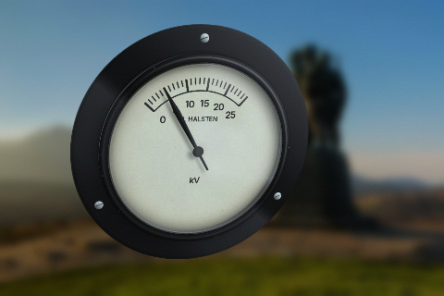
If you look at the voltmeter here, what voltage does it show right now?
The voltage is 5 kV
